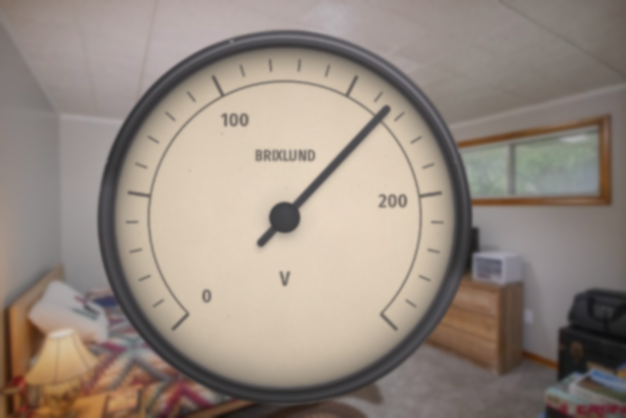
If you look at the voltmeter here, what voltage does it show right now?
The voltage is 165 V
